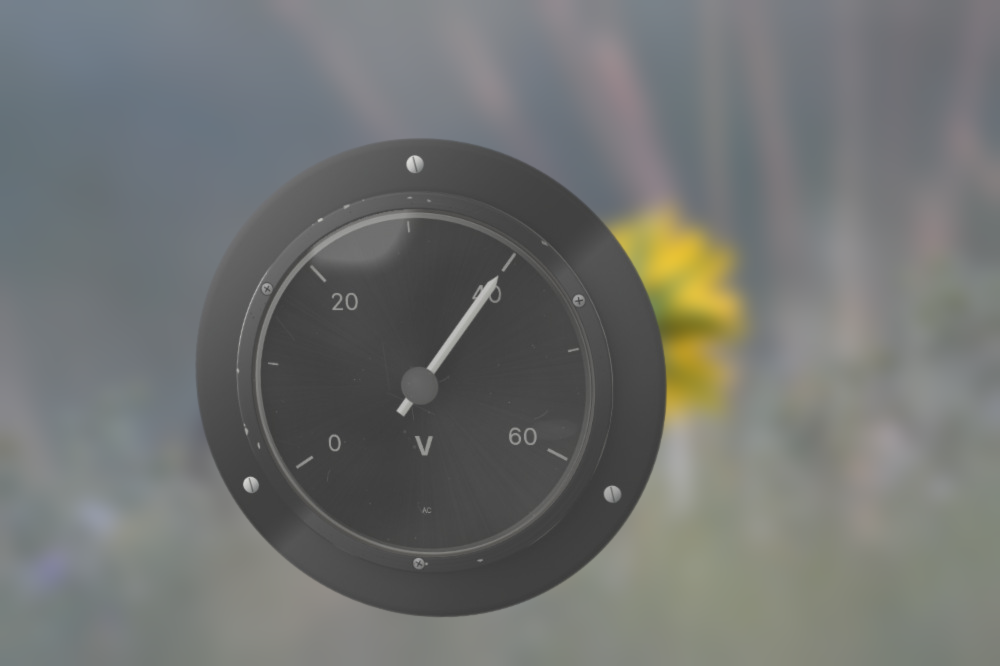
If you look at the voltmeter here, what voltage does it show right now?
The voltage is 40 V
